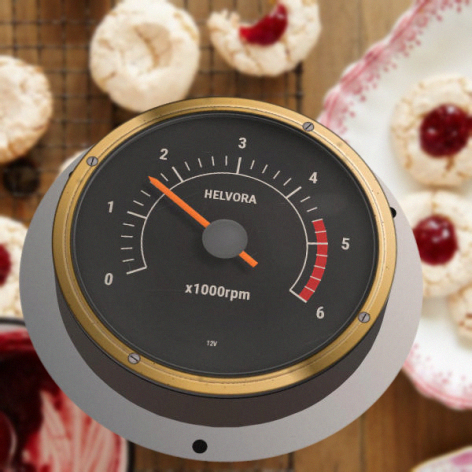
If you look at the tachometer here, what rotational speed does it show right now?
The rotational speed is 1600 rpm
